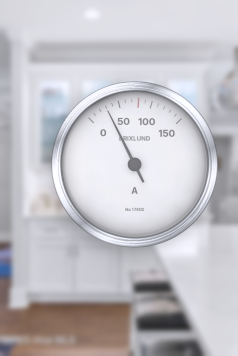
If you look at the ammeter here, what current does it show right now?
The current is 30 A
